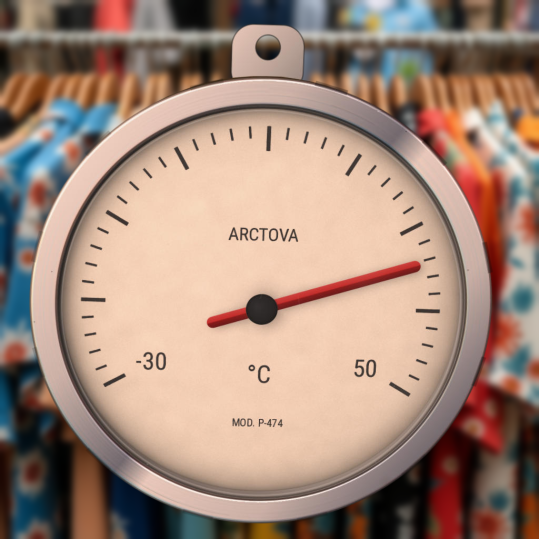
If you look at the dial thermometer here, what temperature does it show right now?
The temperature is 34 °C
